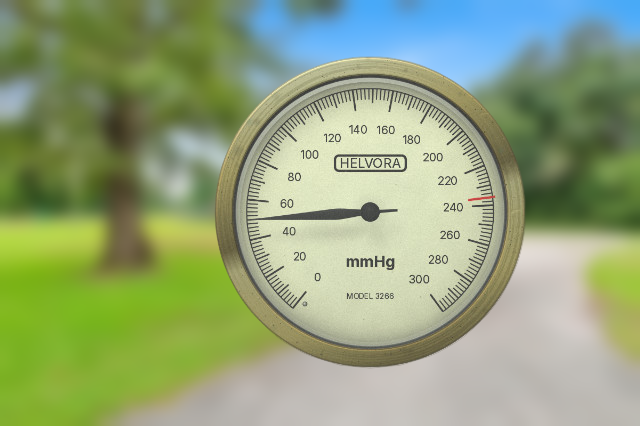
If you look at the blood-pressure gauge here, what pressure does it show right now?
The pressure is 50 mmHg
